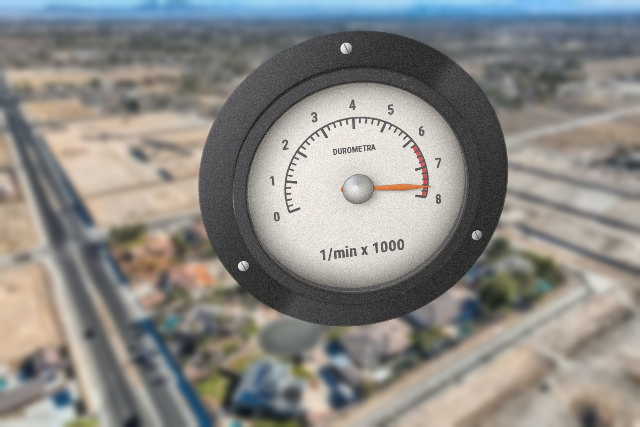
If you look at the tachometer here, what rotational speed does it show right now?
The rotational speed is 7600 rpm
